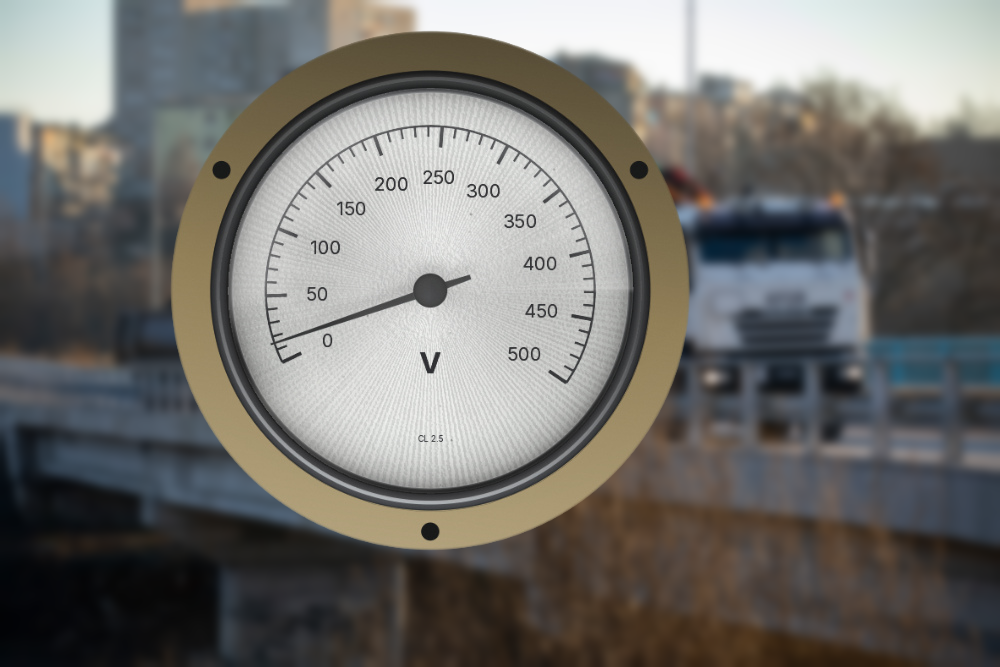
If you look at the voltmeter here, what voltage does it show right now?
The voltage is 15 V
